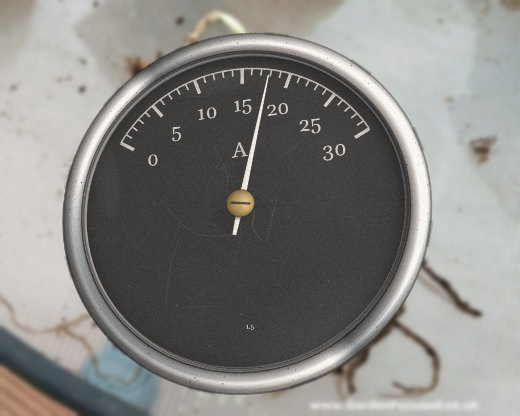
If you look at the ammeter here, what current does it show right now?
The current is 18 A
